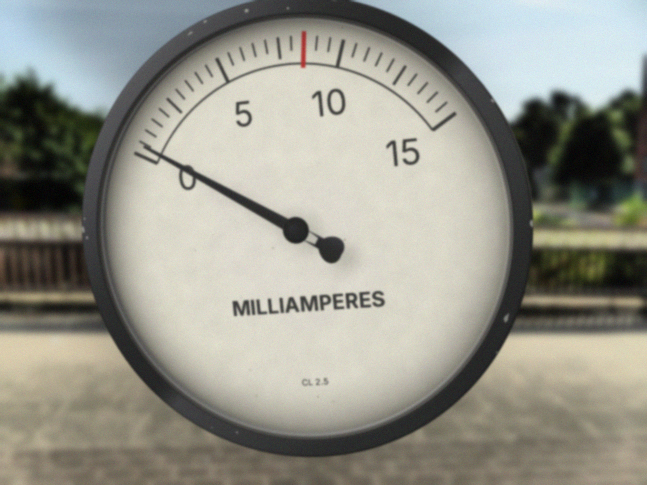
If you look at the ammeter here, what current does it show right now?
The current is 0.5 mA
